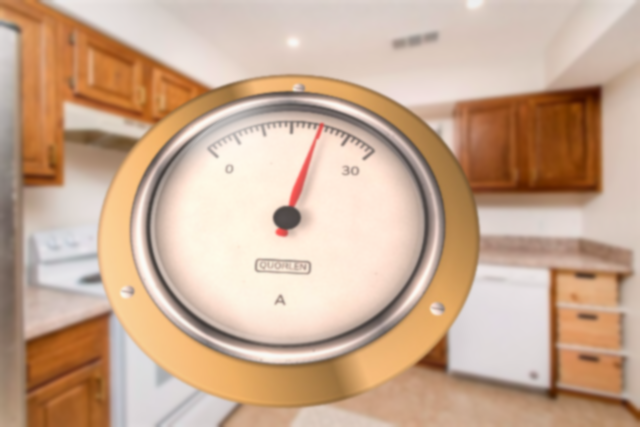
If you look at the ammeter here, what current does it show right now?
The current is 20 A
